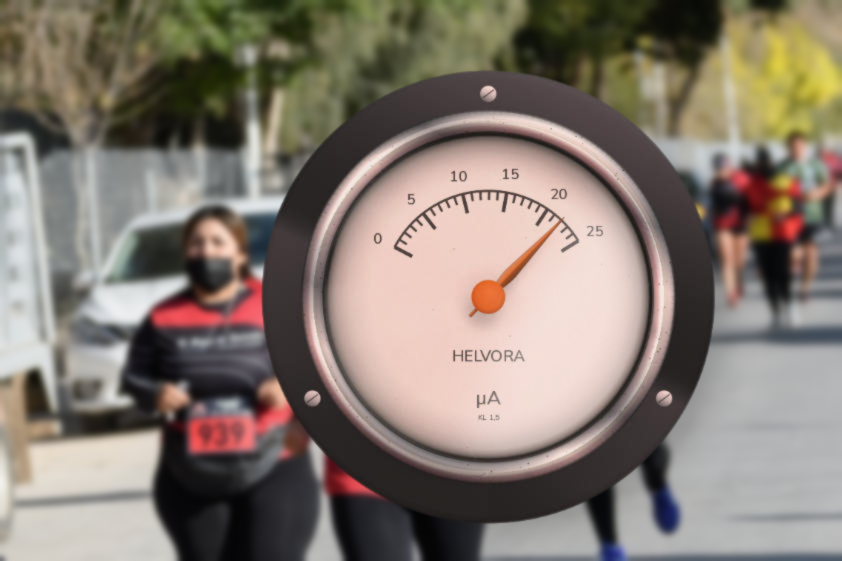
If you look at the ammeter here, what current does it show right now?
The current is 22 µA
